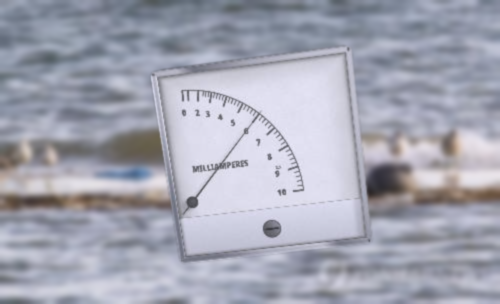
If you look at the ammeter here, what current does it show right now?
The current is 6 mA
